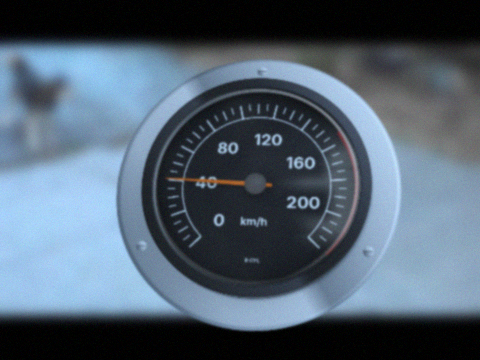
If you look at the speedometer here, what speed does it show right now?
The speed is 40 km/h
